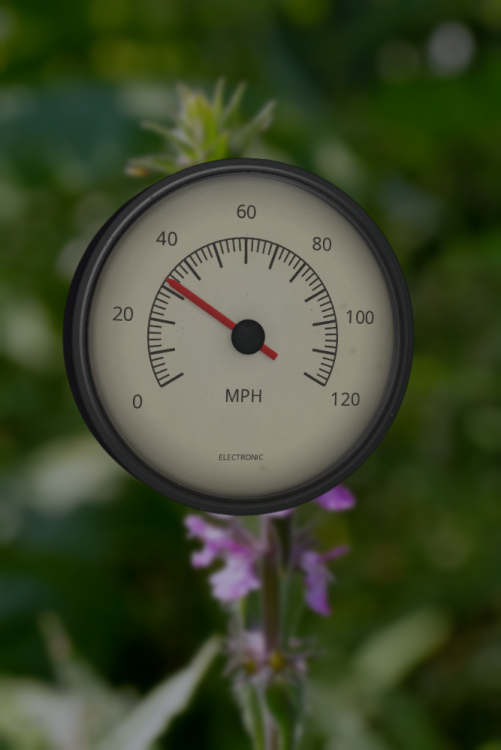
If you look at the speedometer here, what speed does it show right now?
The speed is 32 mph
